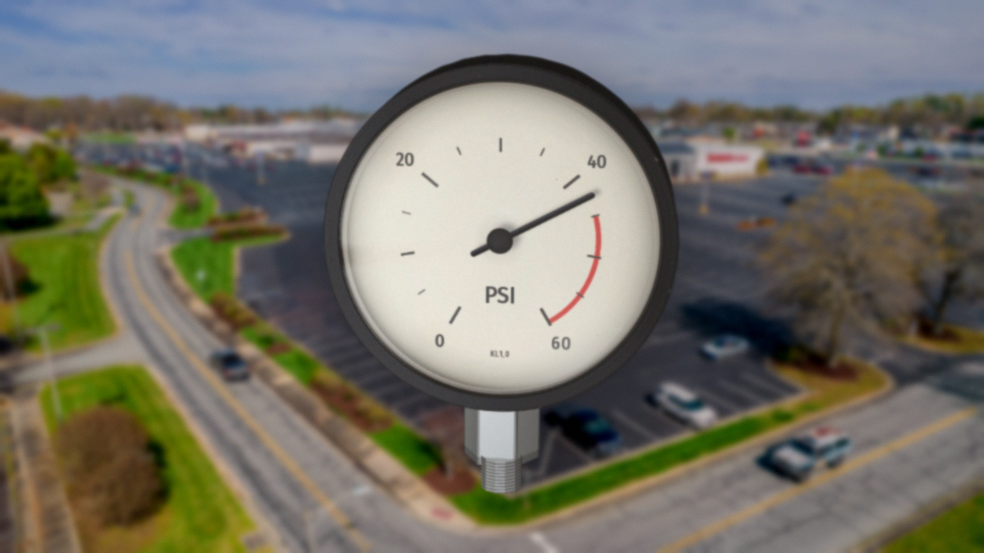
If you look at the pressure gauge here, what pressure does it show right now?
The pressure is 42.5 psi
